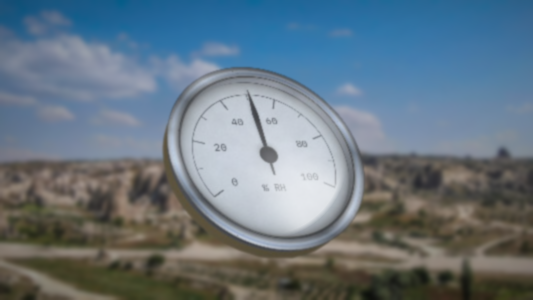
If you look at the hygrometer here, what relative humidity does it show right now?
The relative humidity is 50 %
